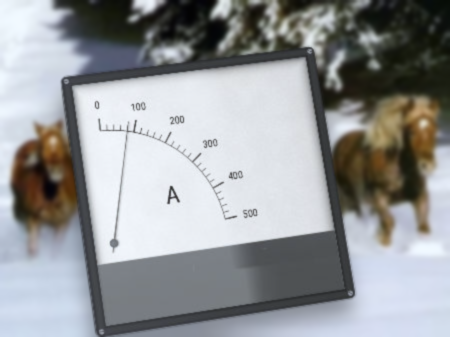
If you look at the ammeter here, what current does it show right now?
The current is 80 A
